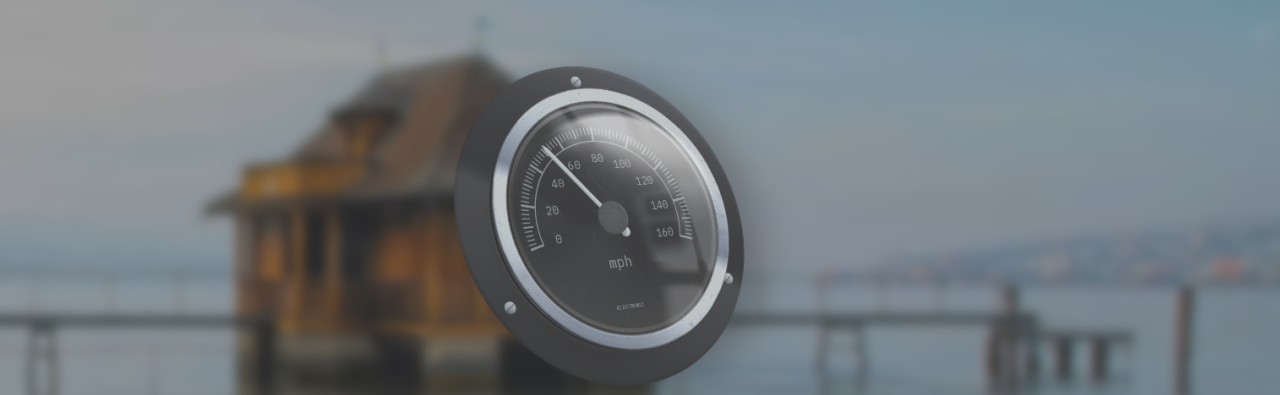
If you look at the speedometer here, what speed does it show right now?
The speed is 50 mph
